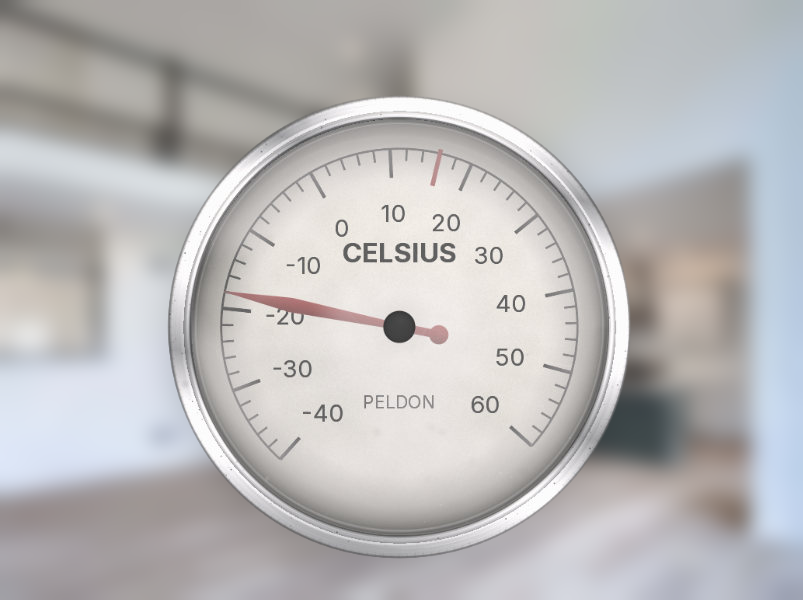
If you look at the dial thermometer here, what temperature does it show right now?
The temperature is -18 °C
